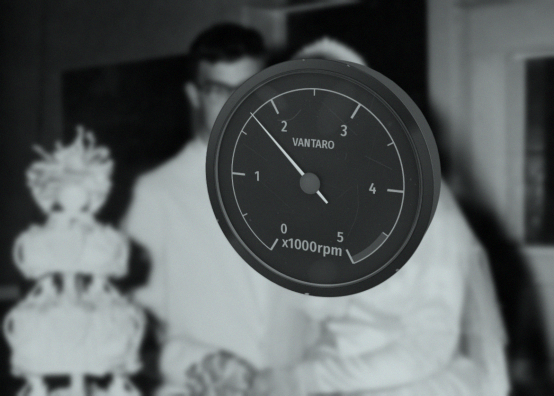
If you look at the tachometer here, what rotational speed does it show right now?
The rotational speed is 1750 rpm
